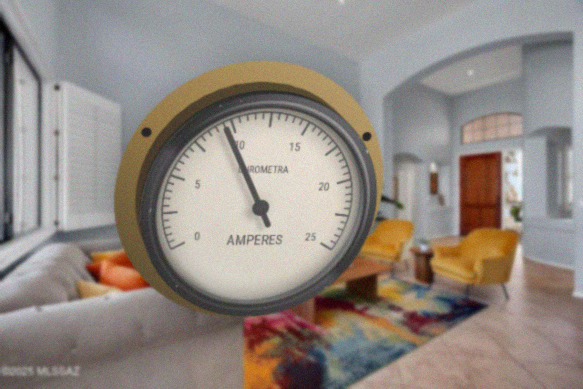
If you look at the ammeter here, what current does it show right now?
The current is 9.5 A
